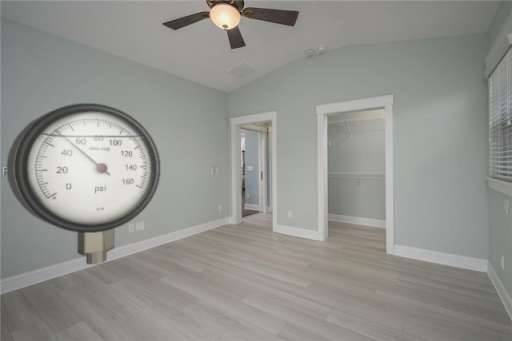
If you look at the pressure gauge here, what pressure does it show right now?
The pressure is 50 psi
